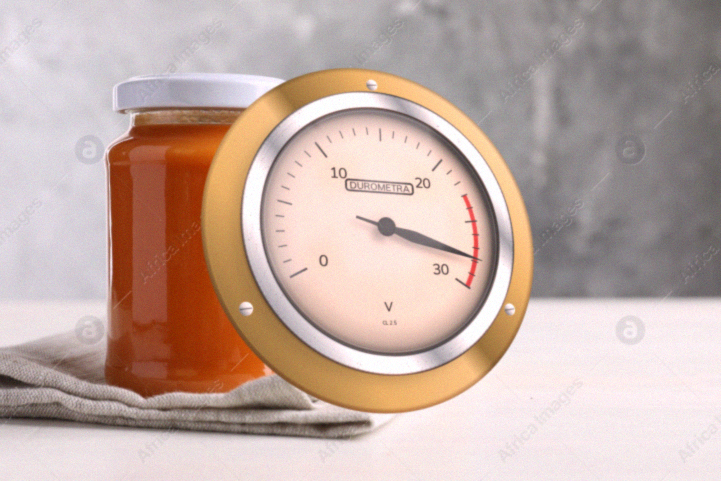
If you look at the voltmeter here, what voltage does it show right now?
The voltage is 28 V
